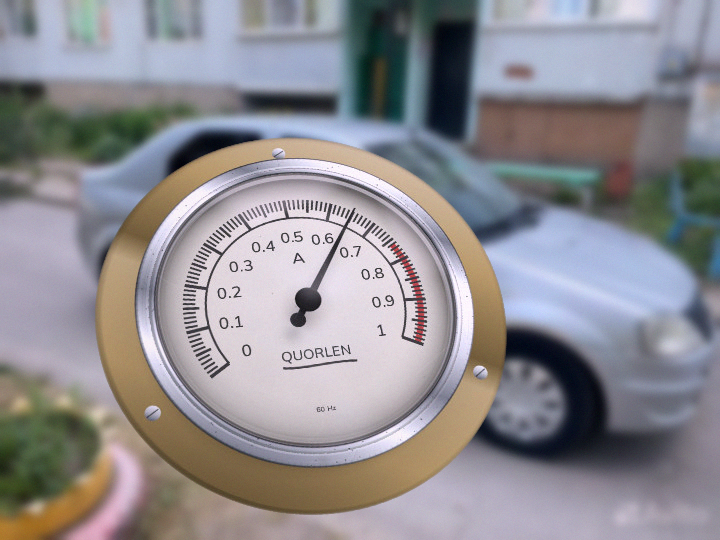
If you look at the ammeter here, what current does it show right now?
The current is 0.65 A
